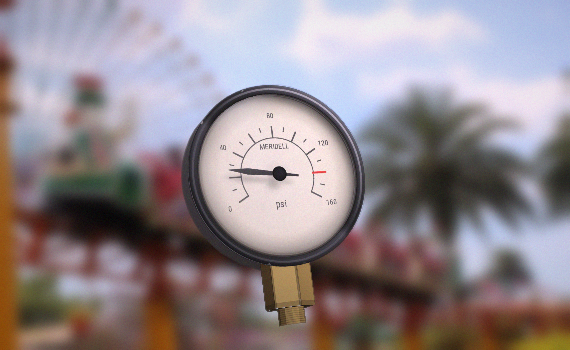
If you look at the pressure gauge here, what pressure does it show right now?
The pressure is 25 psi
